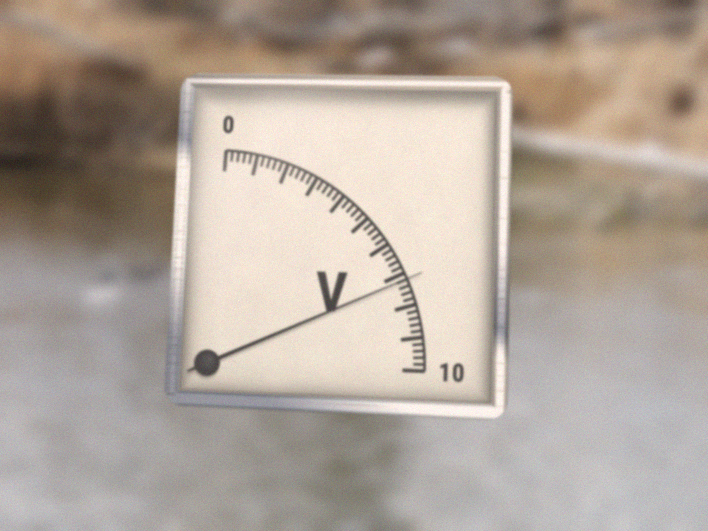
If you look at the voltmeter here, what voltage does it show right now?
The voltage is 7.2 V
